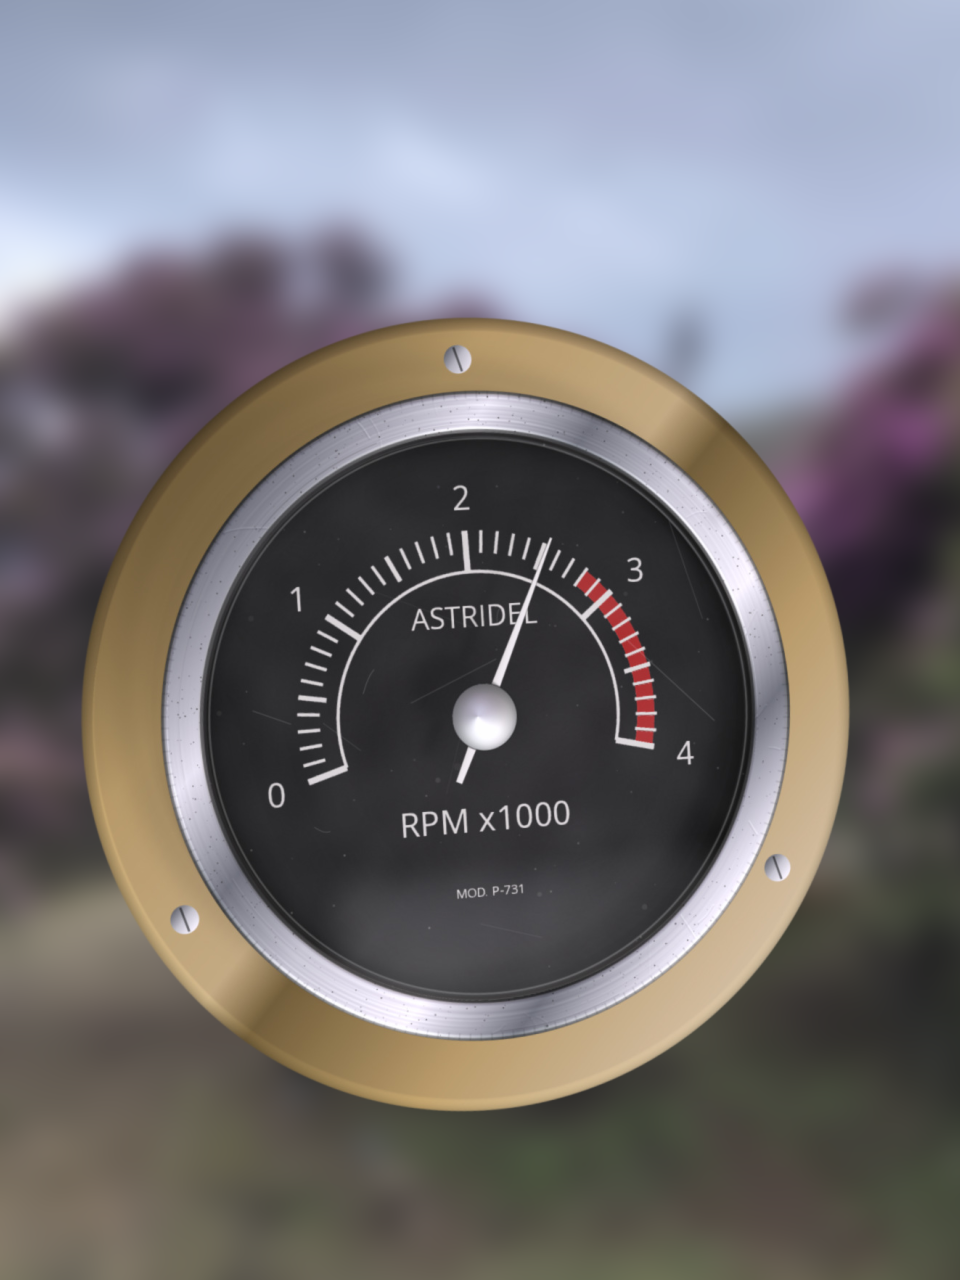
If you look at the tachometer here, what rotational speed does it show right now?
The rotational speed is 2500 rpm
